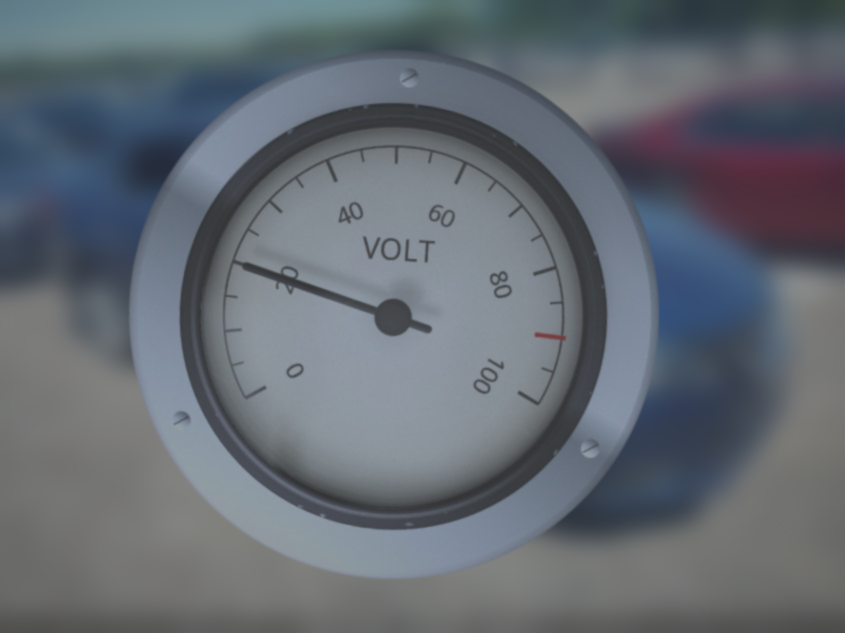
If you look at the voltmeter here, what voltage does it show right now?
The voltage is 20 V
